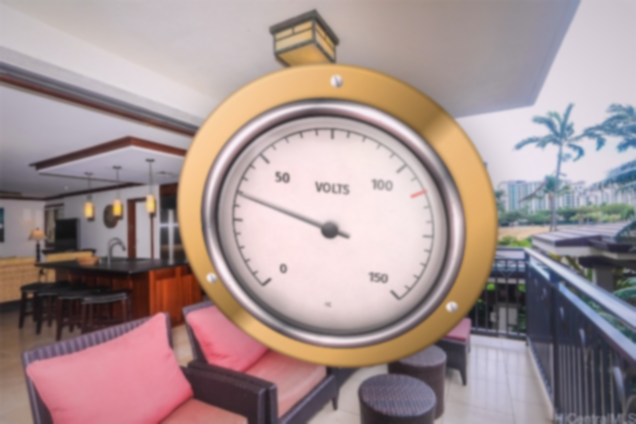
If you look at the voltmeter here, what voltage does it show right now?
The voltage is 35 V
